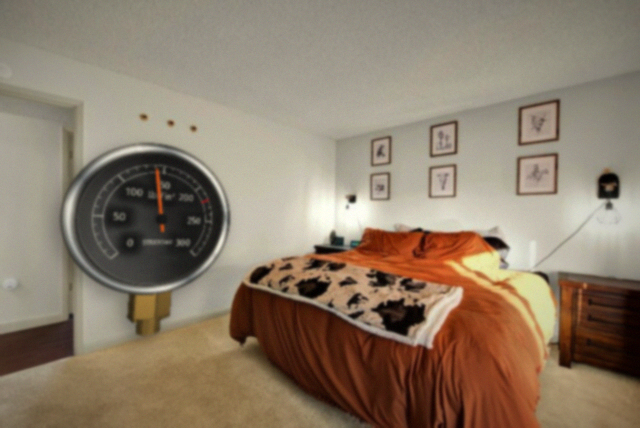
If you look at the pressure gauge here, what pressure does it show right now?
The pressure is 140 psi
